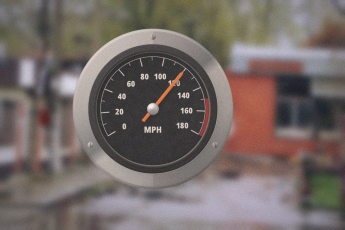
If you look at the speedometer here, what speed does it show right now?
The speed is 120 mph
